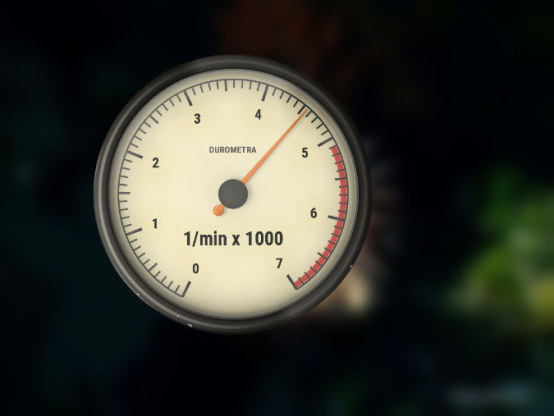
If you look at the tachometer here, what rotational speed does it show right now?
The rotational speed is 4550 rpm
